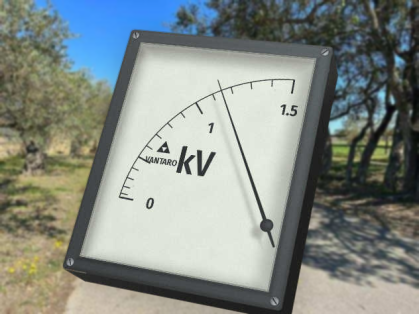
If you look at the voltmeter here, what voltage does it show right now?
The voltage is 1.15 kV
